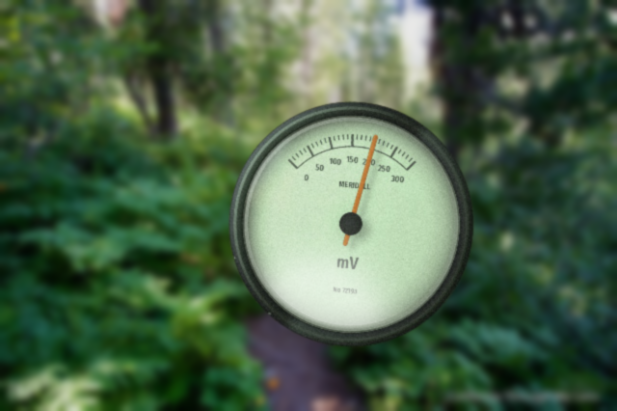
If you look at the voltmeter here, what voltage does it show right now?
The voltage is 200 mV
